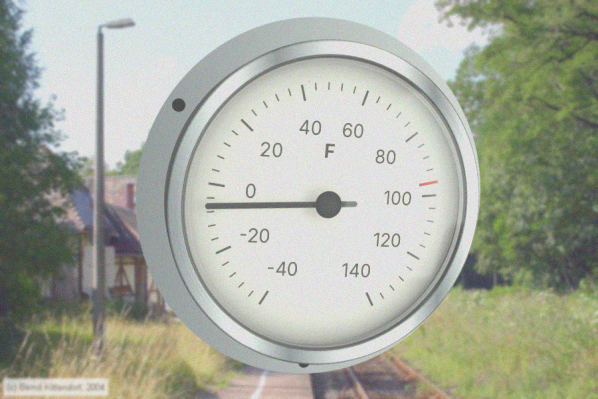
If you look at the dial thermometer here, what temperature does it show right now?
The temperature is -6 °F
